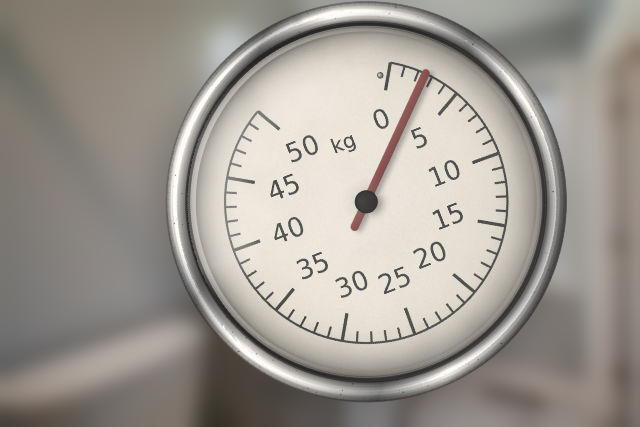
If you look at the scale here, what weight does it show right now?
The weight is 2.5 kg
